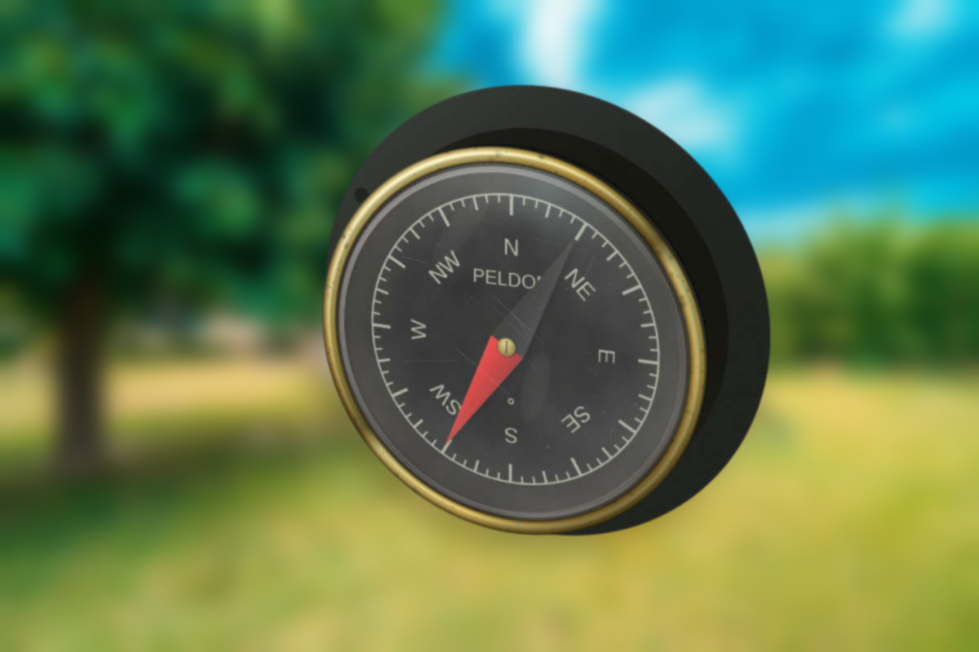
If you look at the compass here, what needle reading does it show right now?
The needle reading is 210 °
